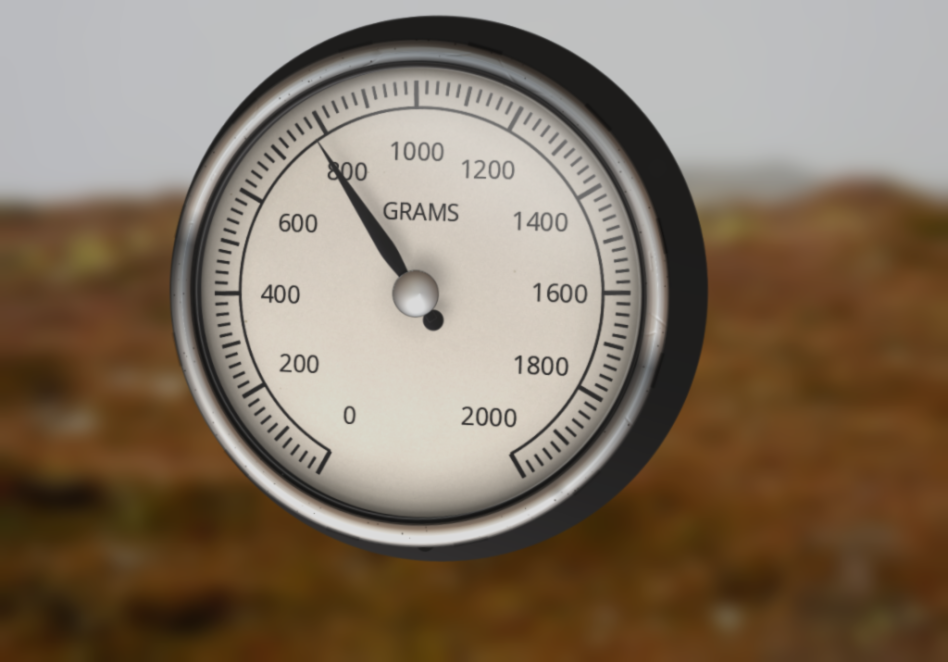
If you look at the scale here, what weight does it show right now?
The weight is 780 g
